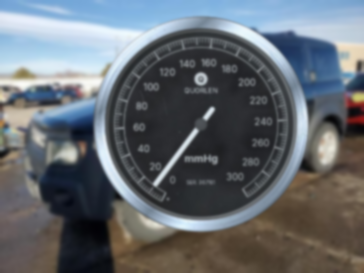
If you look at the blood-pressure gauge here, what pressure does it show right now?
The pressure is 10 mmHg
